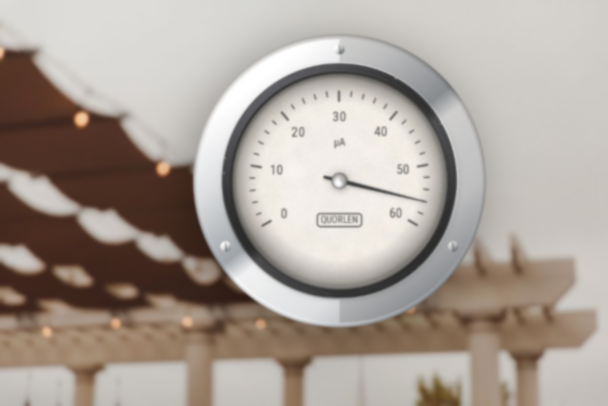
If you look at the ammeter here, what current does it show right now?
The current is 56 µA
